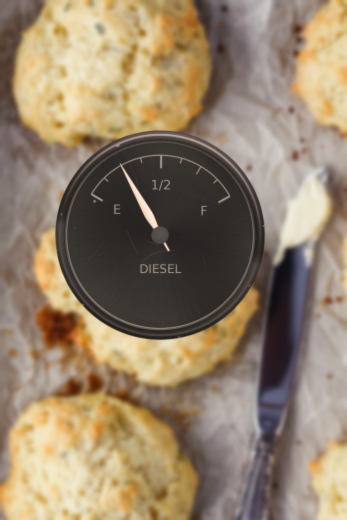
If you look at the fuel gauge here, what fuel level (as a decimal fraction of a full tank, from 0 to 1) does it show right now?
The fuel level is 0.25
